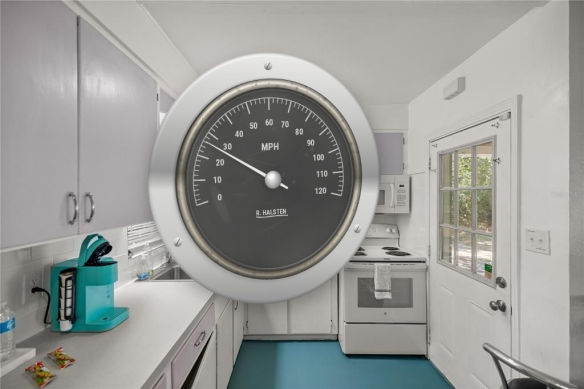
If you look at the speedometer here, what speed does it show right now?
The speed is 26 mph
